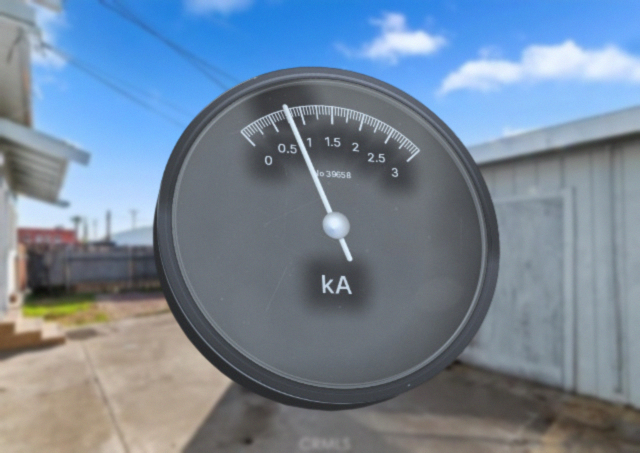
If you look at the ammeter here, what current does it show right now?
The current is 0.75 kA
